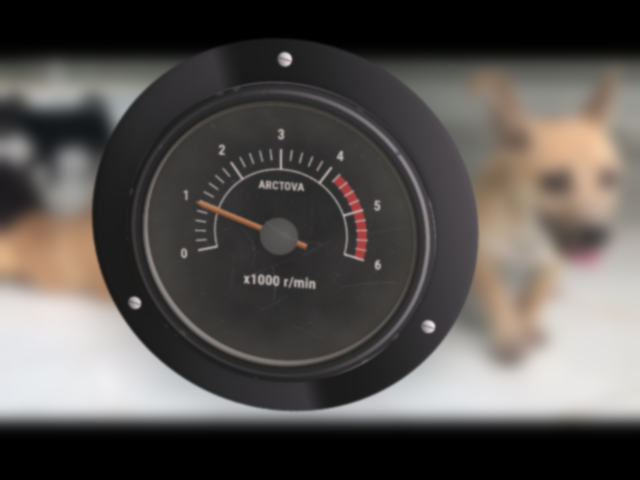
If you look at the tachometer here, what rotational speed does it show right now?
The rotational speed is 1000 rpm
